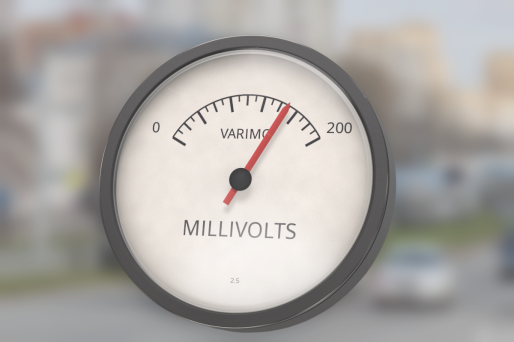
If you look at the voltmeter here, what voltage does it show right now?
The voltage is 150 mV
